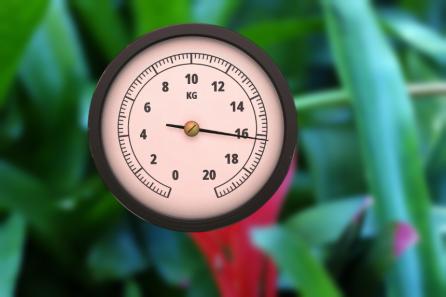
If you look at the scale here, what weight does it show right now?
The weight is 16.2 kg
